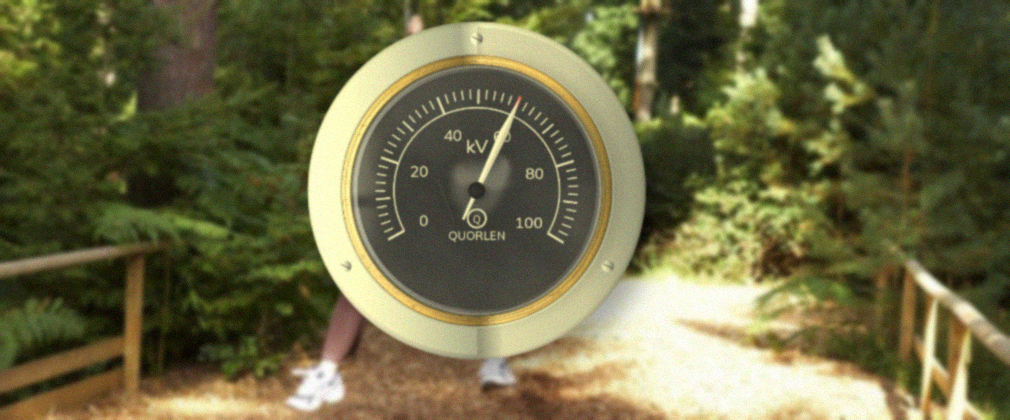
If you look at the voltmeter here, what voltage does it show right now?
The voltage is 60 kV
